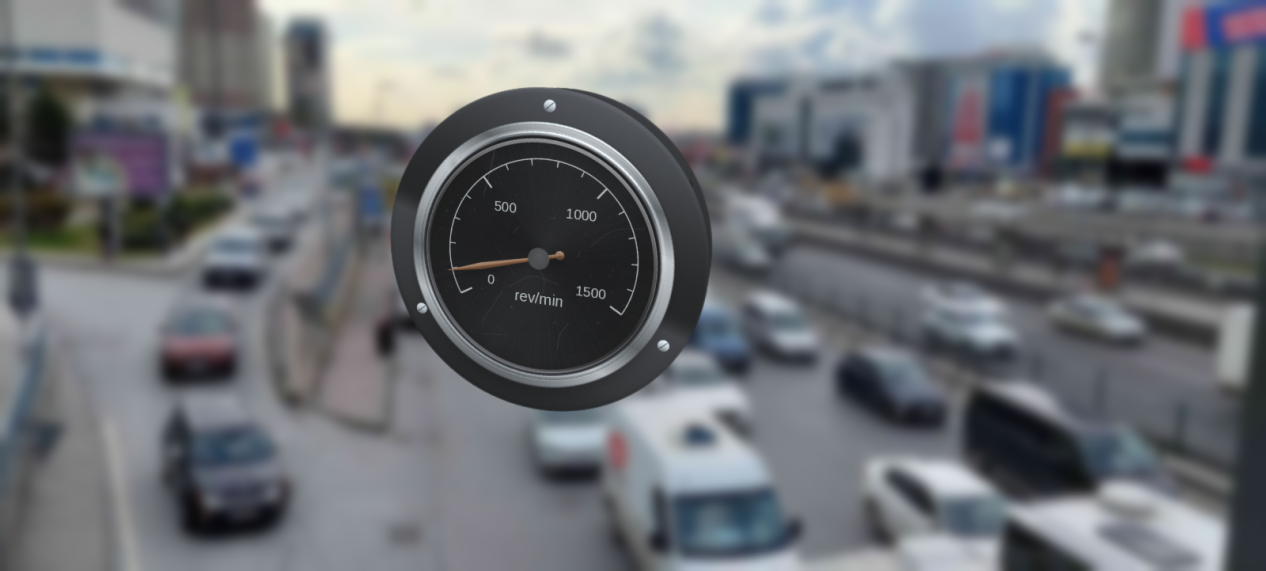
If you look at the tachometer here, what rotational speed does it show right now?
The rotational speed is 100 rpm
